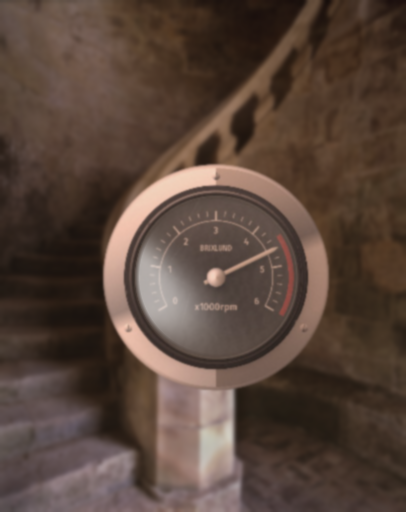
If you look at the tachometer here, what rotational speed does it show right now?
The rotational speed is 4600 rpm
